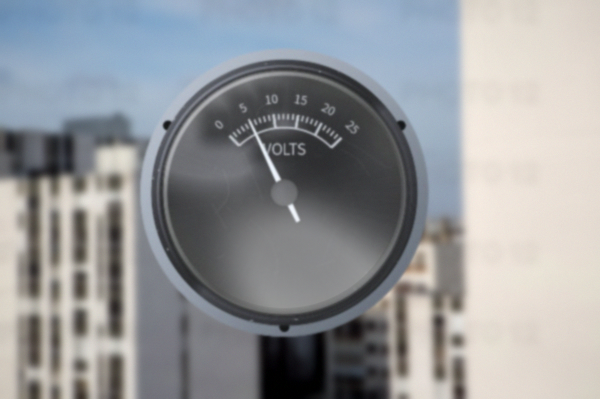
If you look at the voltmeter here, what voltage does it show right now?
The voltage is 5 V
